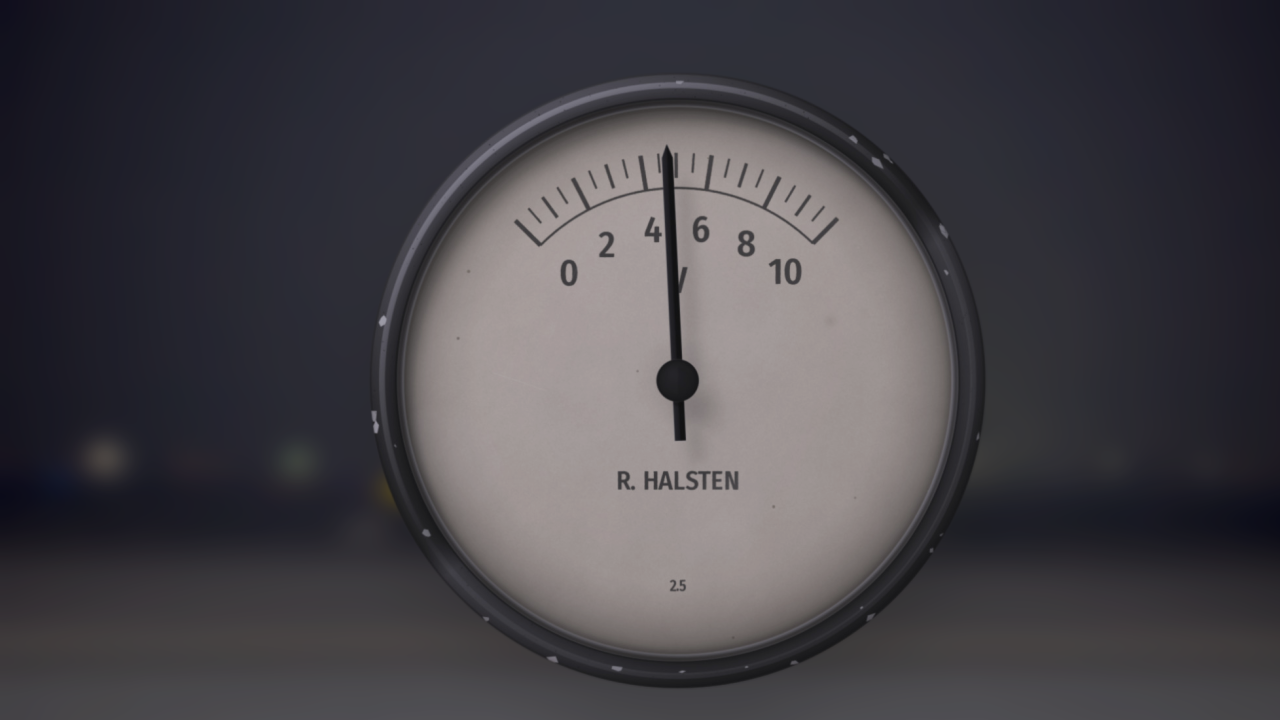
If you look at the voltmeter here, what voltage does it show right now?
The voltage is 4.75 V
